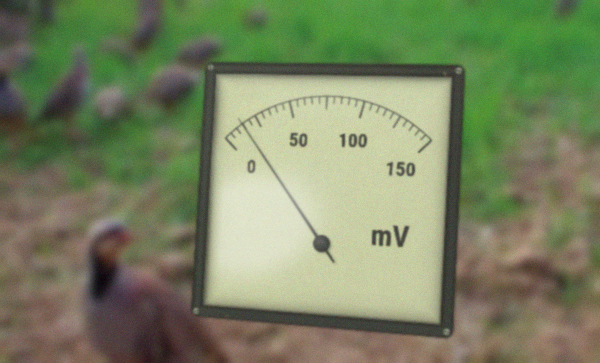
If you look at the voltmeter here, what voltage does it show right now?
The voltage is 15 mV
